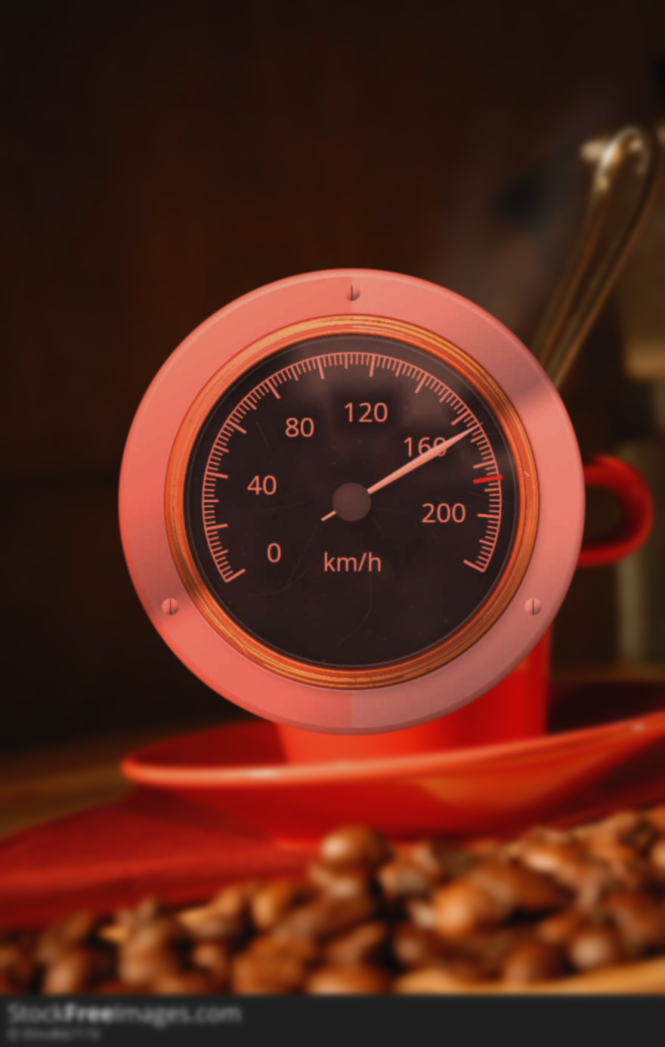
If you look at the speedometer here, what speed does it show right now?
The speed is 166 km/h
